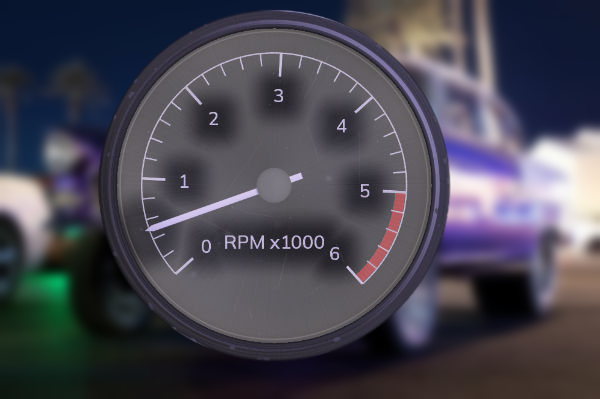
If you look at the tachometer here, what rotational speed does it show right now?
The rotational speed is 500 rpm
